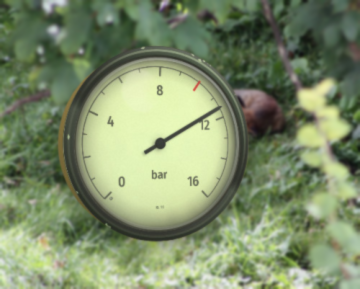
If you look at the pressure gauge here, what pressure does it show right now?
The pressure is 11.5 bar
